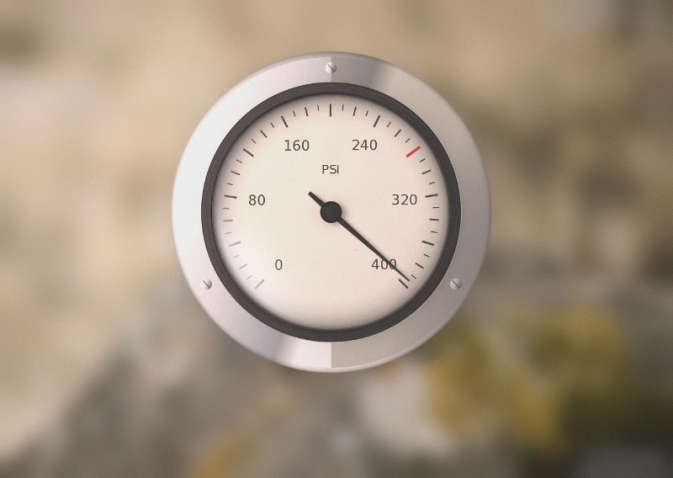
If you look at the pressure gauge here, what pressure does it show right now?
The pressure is 395 psi
